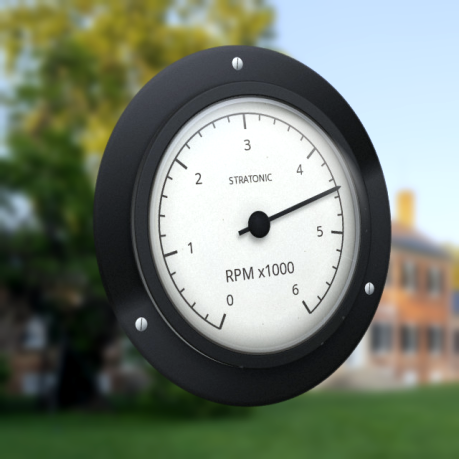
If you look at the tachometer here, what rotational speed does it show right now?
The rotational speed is 4500 rpm
